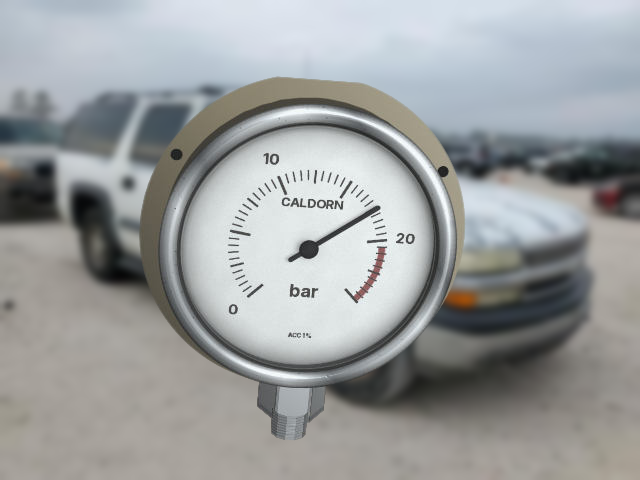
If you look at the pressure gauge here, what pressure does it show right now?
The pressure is 17.5 bar
